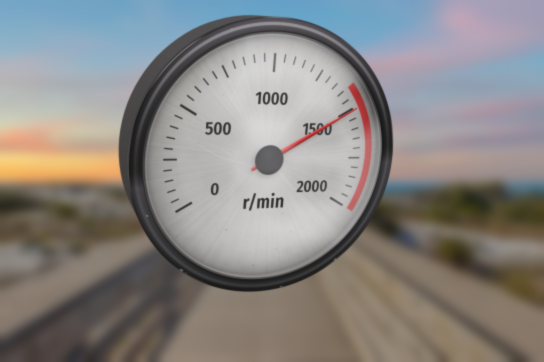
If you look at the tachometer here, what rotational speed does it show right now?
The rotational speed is 1500 rpm
